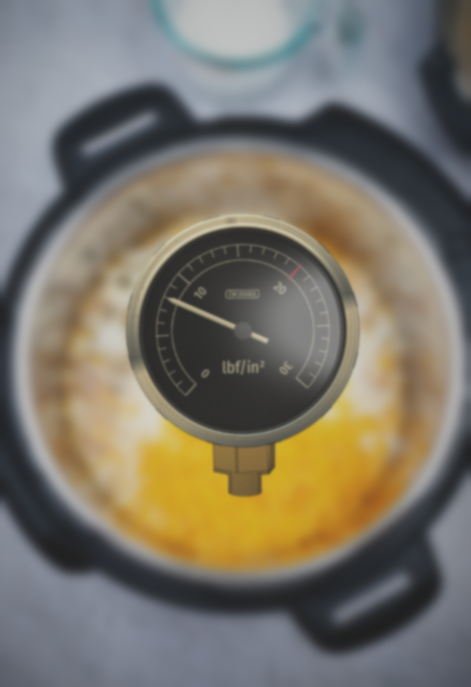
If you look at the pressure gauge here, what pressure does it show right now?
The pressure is 8 psi
